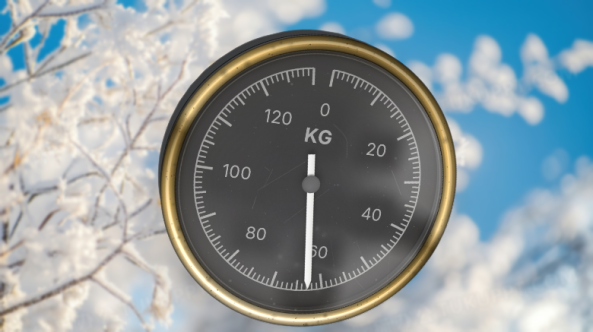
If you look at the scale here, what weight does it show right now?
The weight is 63 kg
